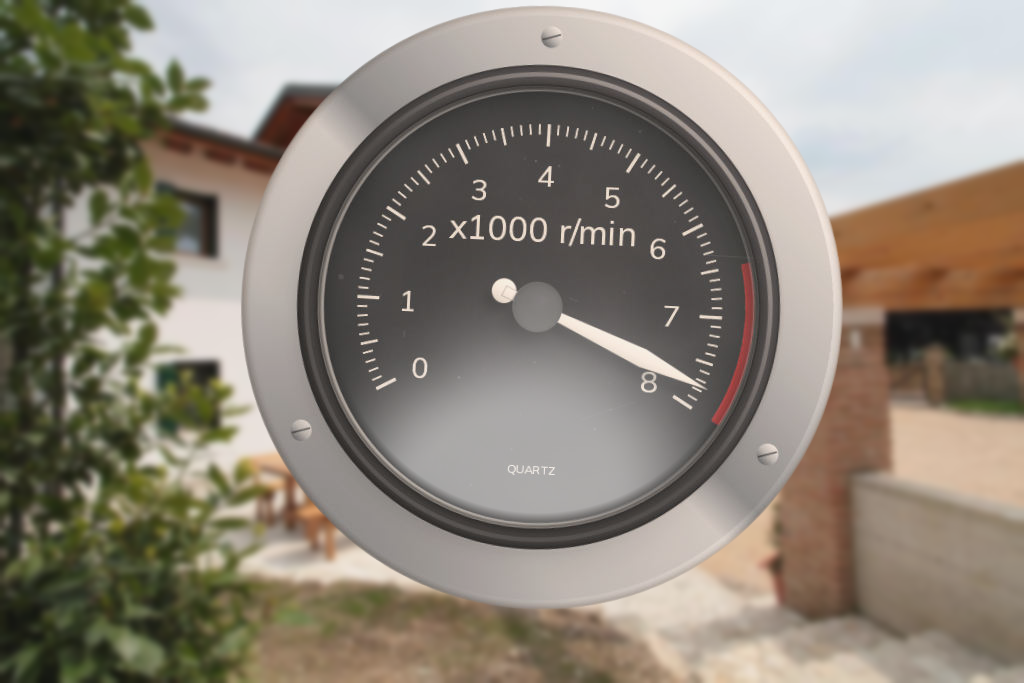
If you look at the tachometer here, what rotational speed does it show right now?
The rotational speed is 7750 rpm
